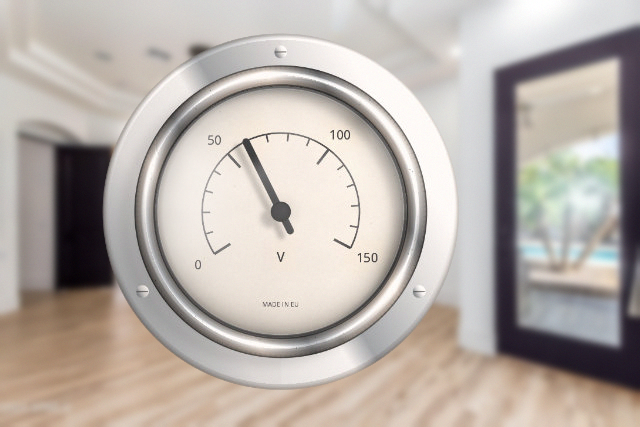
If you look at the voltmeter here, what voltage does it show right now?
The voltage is 60 V
